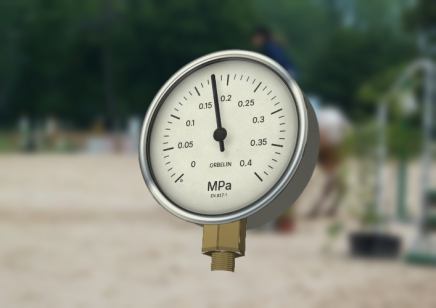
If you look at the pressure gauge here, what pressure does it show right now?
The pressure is 0.18 MPa
